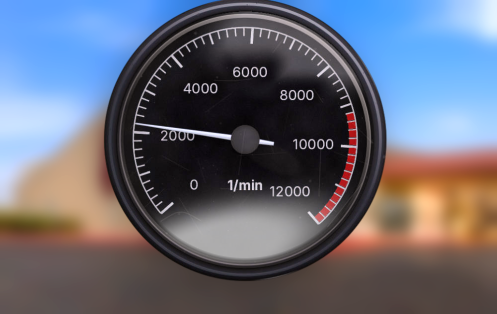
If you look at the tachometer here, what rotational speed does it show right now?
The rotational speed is 2200 rpm
